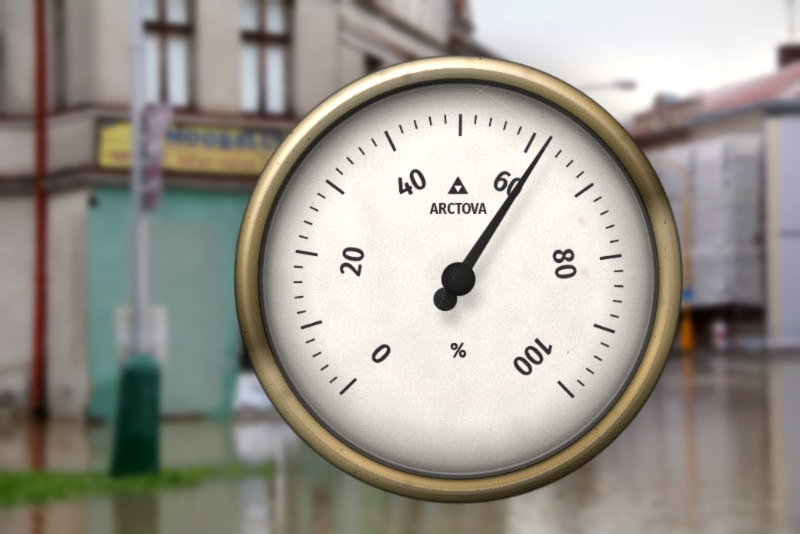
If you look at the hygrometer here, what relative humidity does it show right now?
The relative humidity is 62 %
